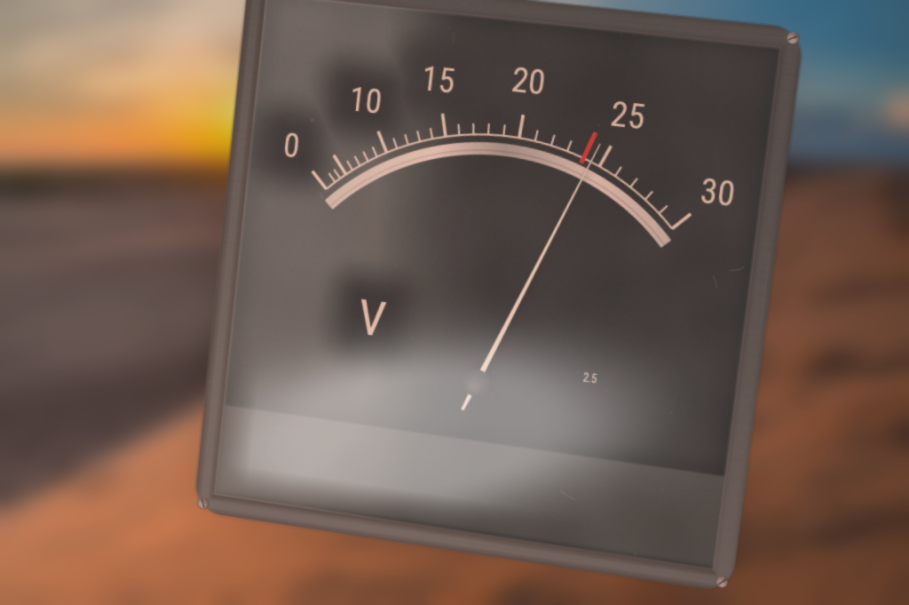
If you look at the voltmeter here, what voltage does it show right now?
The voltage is 24.5 V
